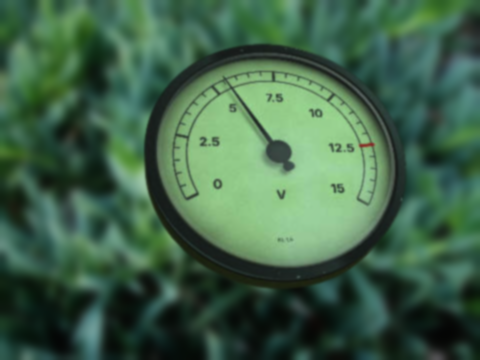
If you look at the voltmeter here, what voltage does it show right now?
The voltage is 5.5 V
